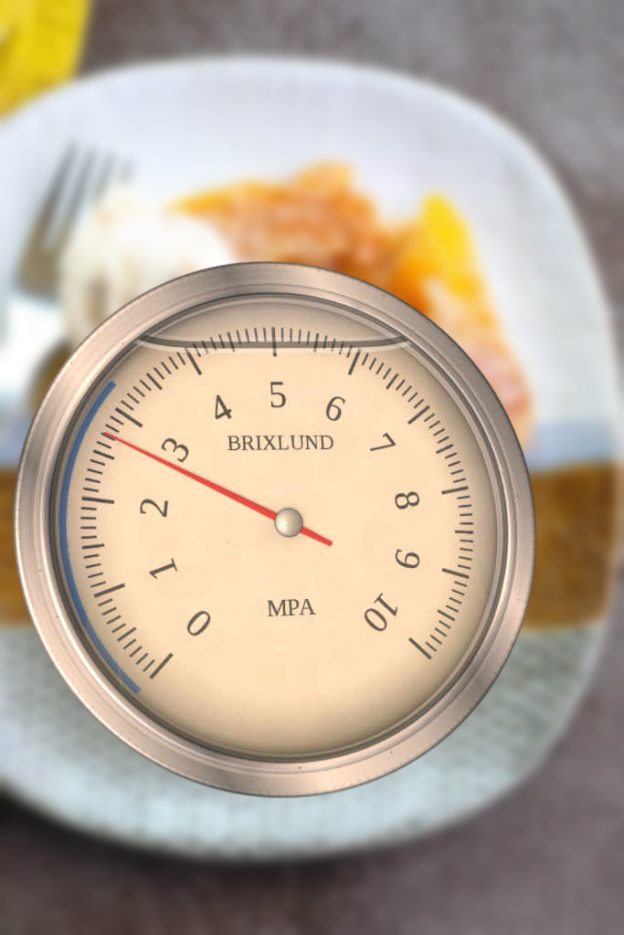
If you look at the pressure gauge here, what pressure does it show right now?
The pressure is 2.7 MPa
